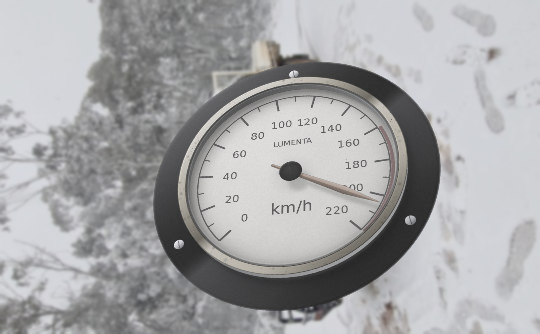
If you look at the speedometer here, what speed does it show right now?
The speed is 205 km/h
